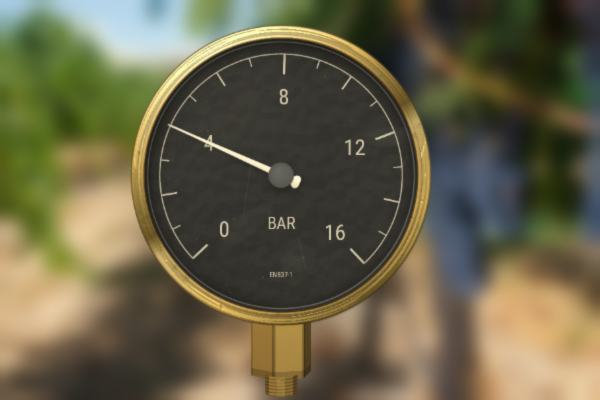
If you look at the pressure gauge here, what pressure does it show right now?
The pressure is 4 bar
